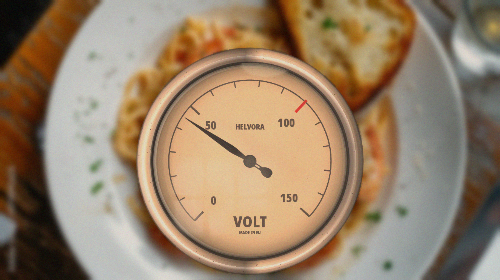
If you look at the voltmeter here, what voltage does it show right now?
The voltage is 45 V
